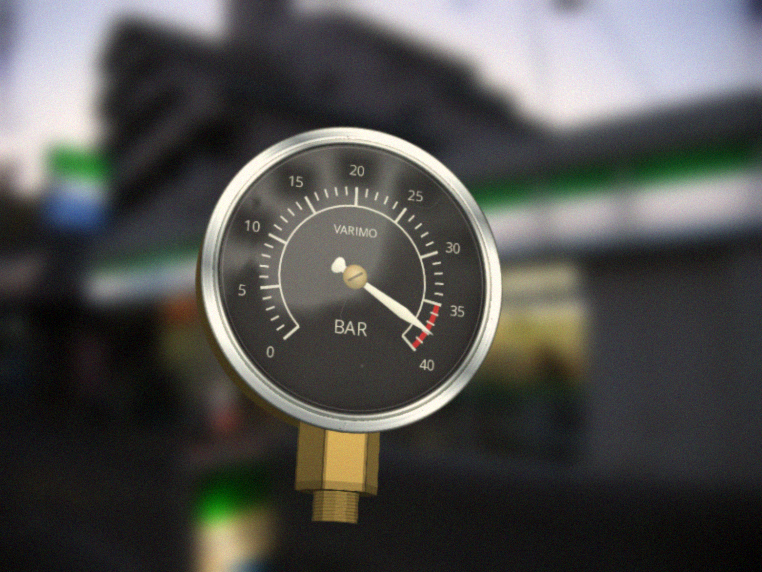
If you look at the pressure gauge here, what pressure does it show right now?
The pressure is 38 bar
